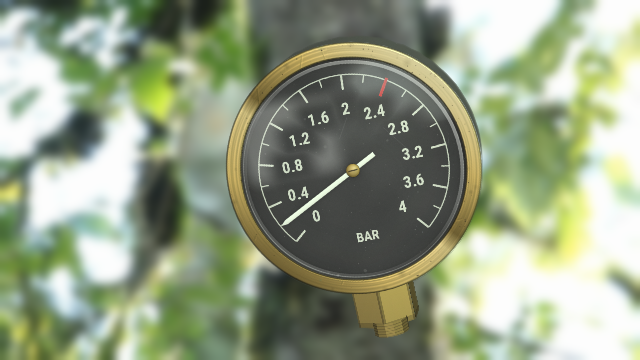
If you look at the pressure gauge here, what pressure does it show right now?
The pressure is 0.2 bar
